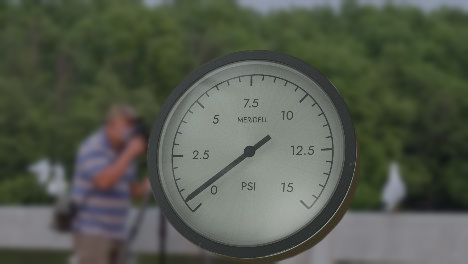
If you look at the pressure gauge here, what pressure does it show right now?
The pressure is 0.5 psi
